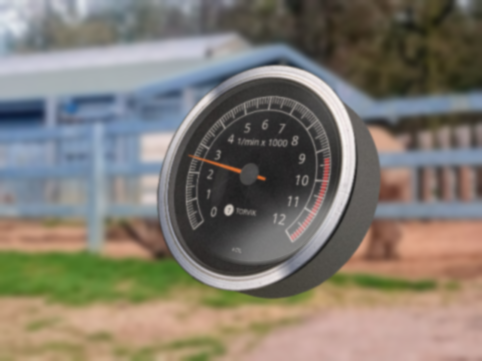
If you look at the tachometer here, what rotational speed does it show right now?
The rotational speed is 2500 rpm
